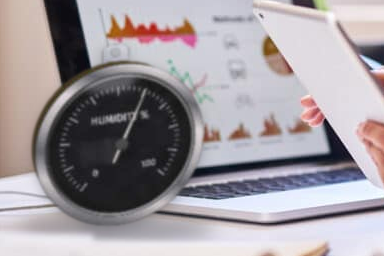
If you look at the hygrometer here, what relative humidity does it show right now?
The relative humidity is 60 %
